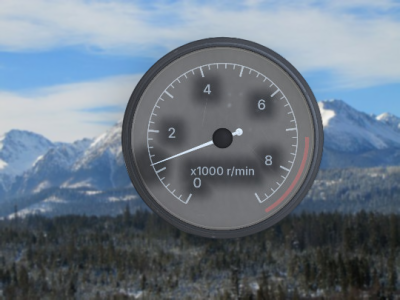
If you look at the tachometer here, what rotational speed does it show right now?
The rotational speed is 1200 rpm
